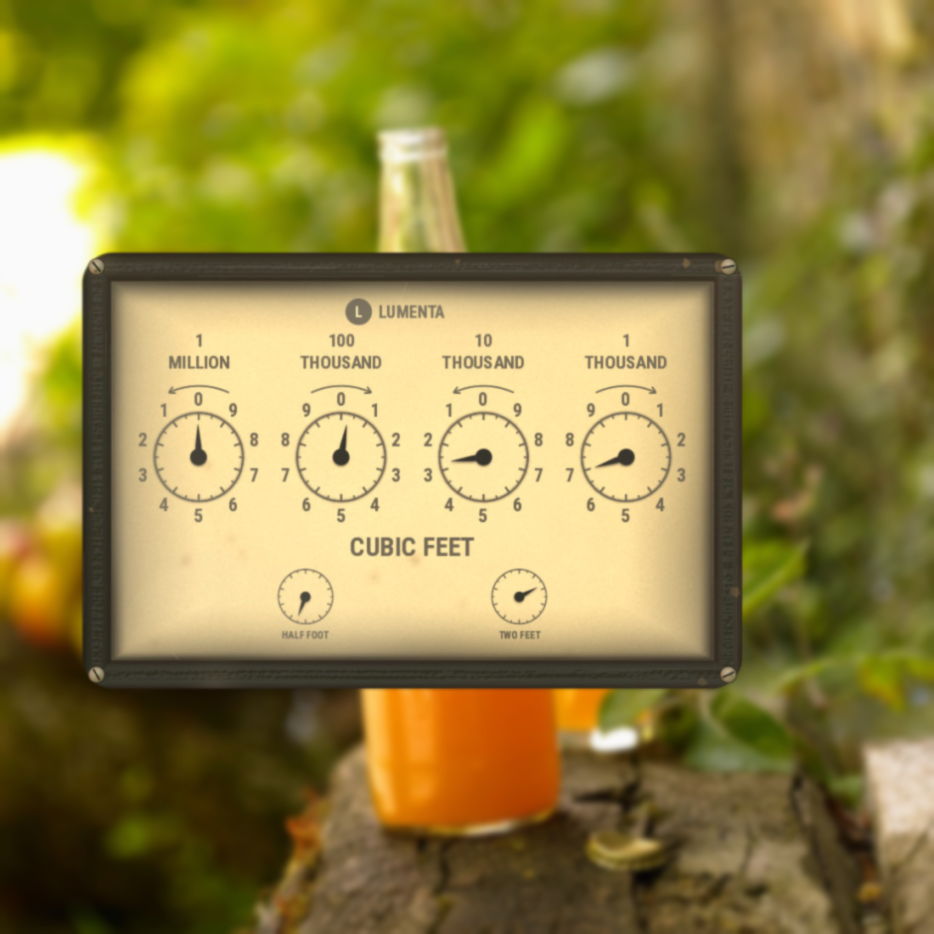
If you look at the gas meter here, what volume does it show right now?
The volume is 2700 ft³
